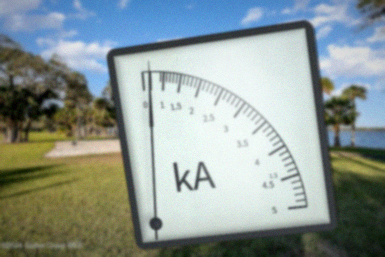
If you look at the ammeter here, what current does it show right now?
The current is 0.5 kA
